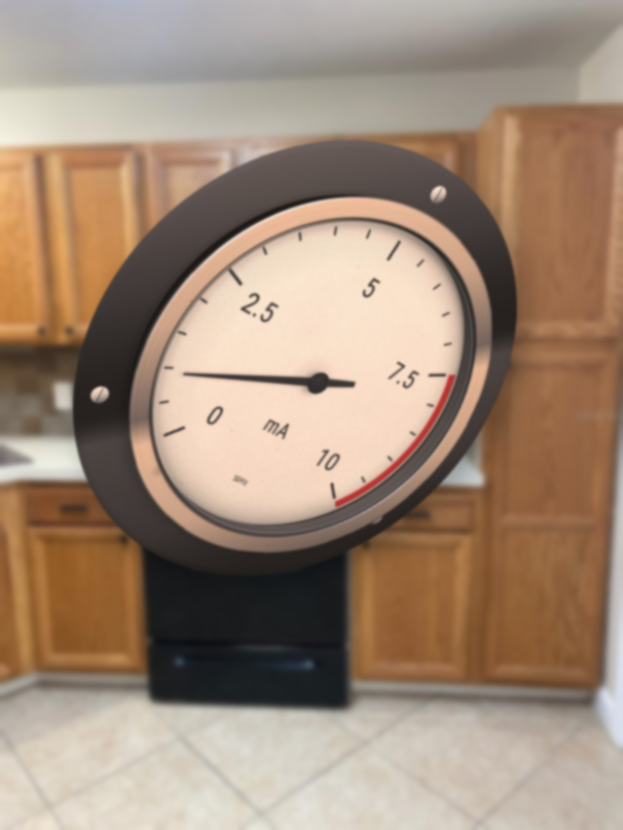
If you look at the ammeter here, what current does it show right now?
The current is 1 mA
